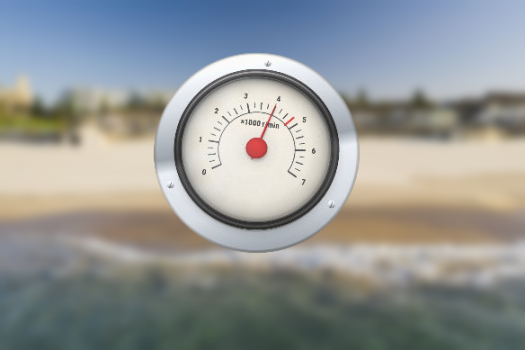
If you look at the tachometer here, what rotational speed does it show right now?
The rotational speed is 4000 rpm
